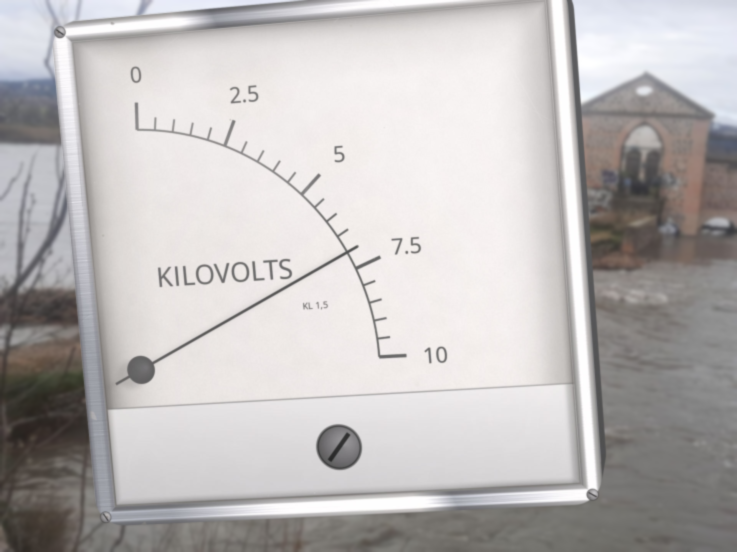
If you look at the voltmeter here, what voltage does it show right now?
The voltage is 7 kV
